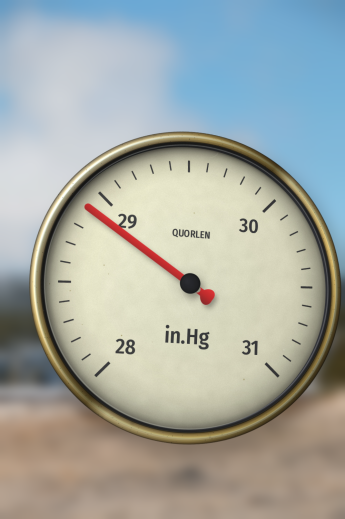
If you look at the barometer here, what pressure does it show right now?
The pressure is 28.9 inHg
